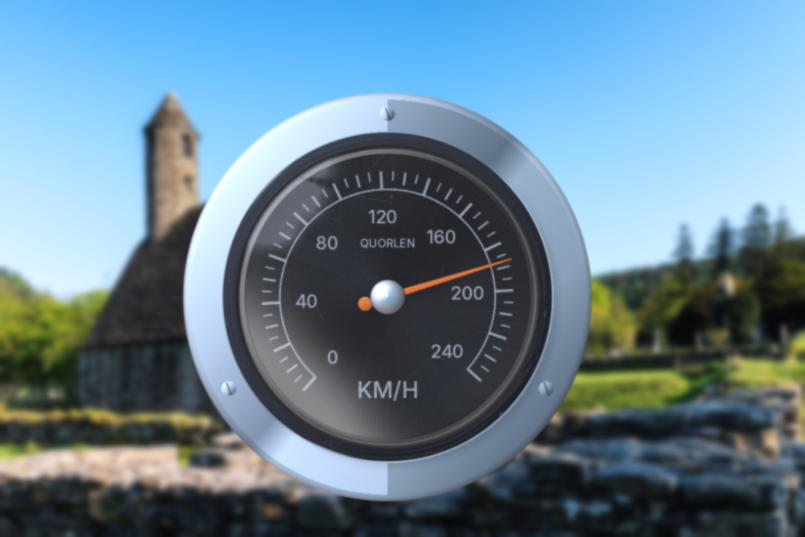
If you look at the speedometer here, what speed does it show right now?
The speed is 187.5 km/h
